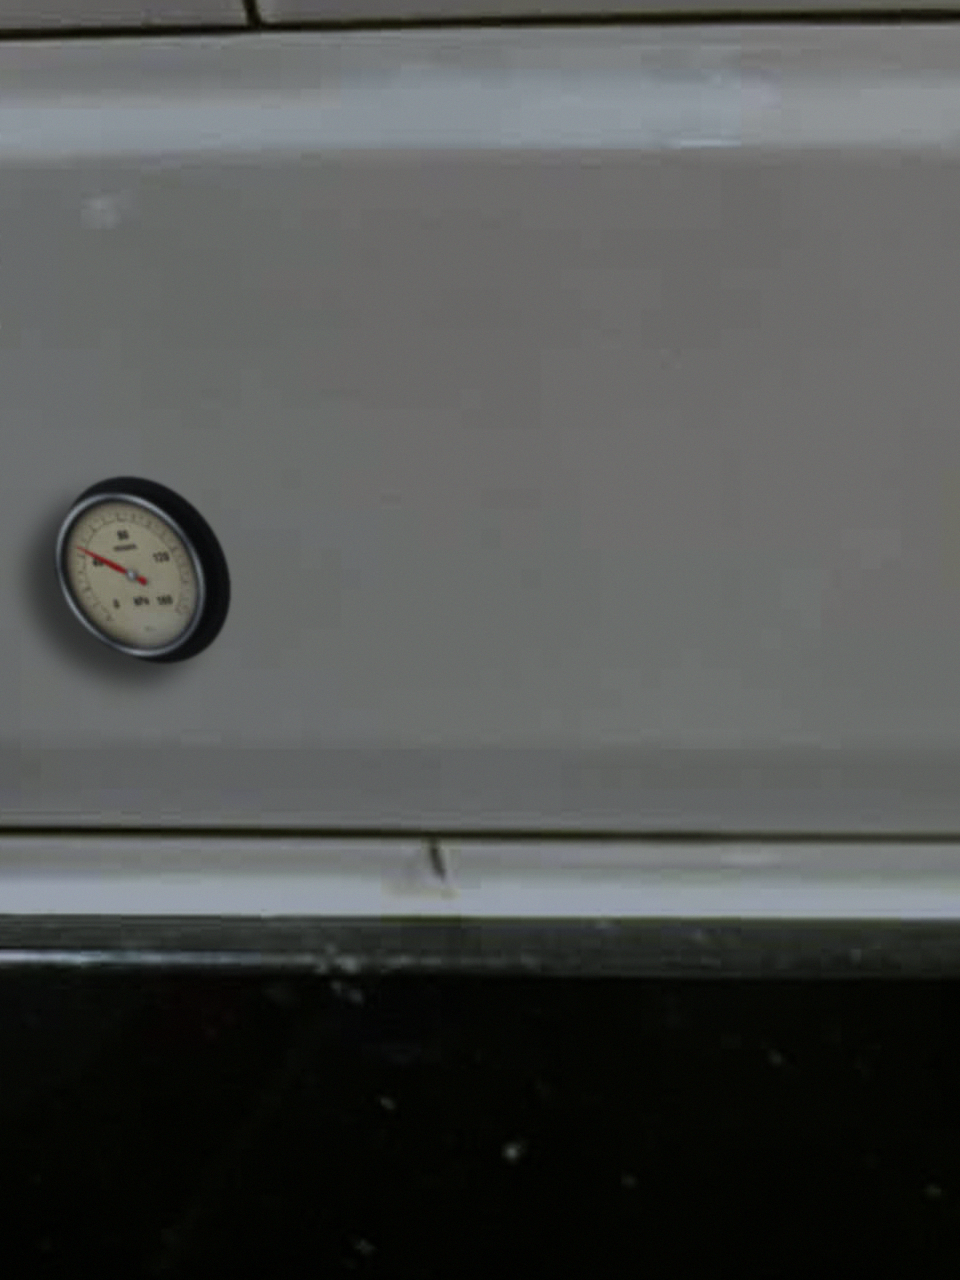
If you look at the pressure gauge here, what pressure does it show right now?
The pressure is 45 kPa
